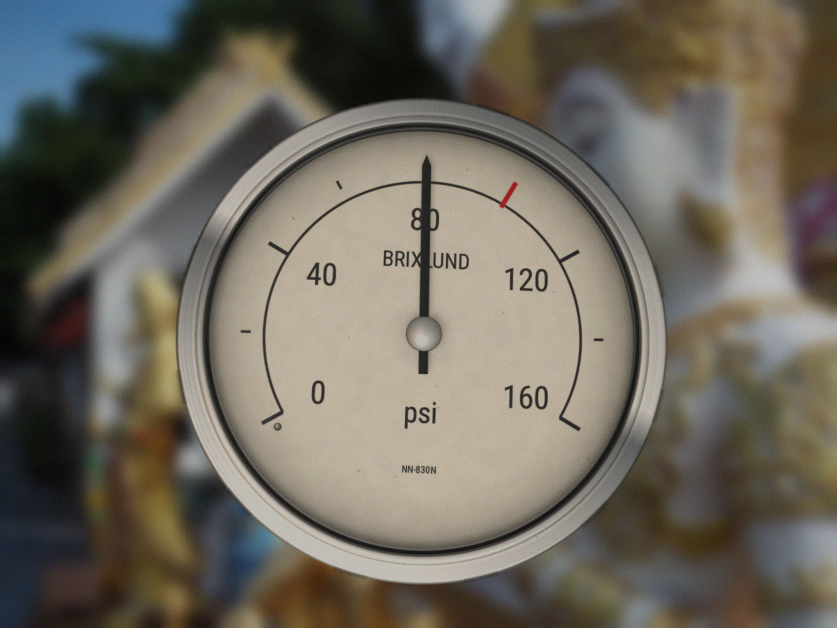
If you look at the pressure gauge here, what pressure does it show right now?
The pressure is 80 psi
